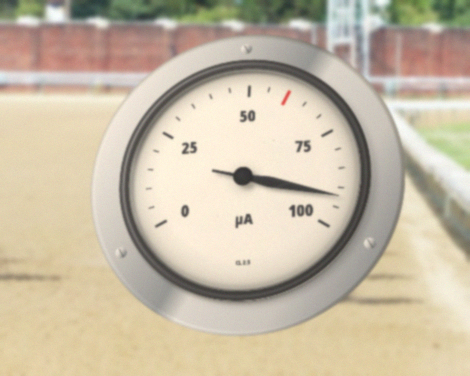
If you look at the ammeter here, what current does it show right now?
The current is 92.5 µA
